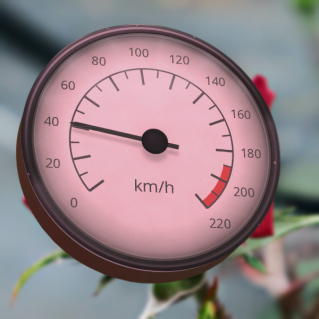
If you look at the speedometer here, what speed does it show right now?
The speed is 40 km/h
